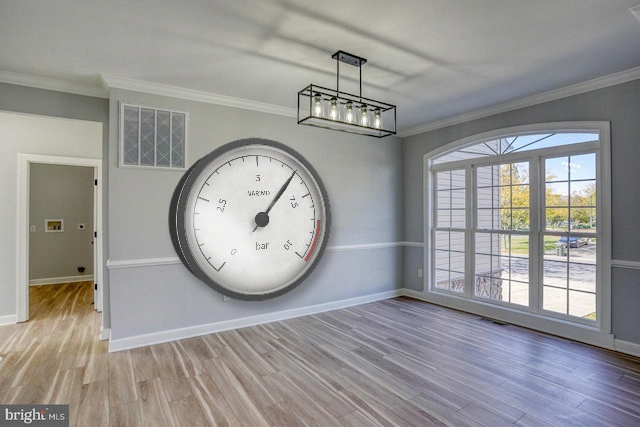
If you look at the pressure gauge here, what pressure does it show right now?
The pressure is 6.5 bar
